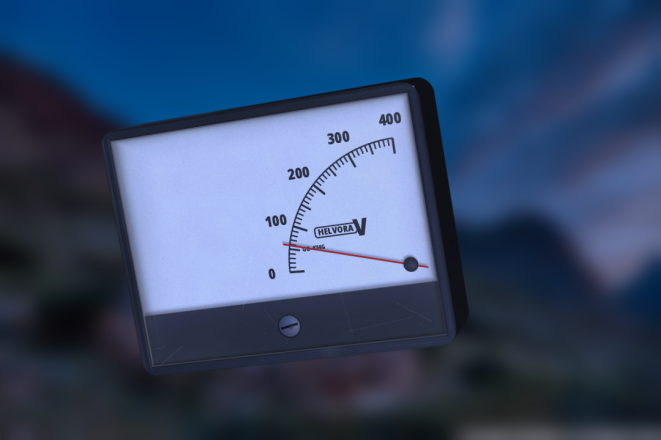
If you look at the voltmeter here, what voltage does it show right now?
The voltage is 60 V
